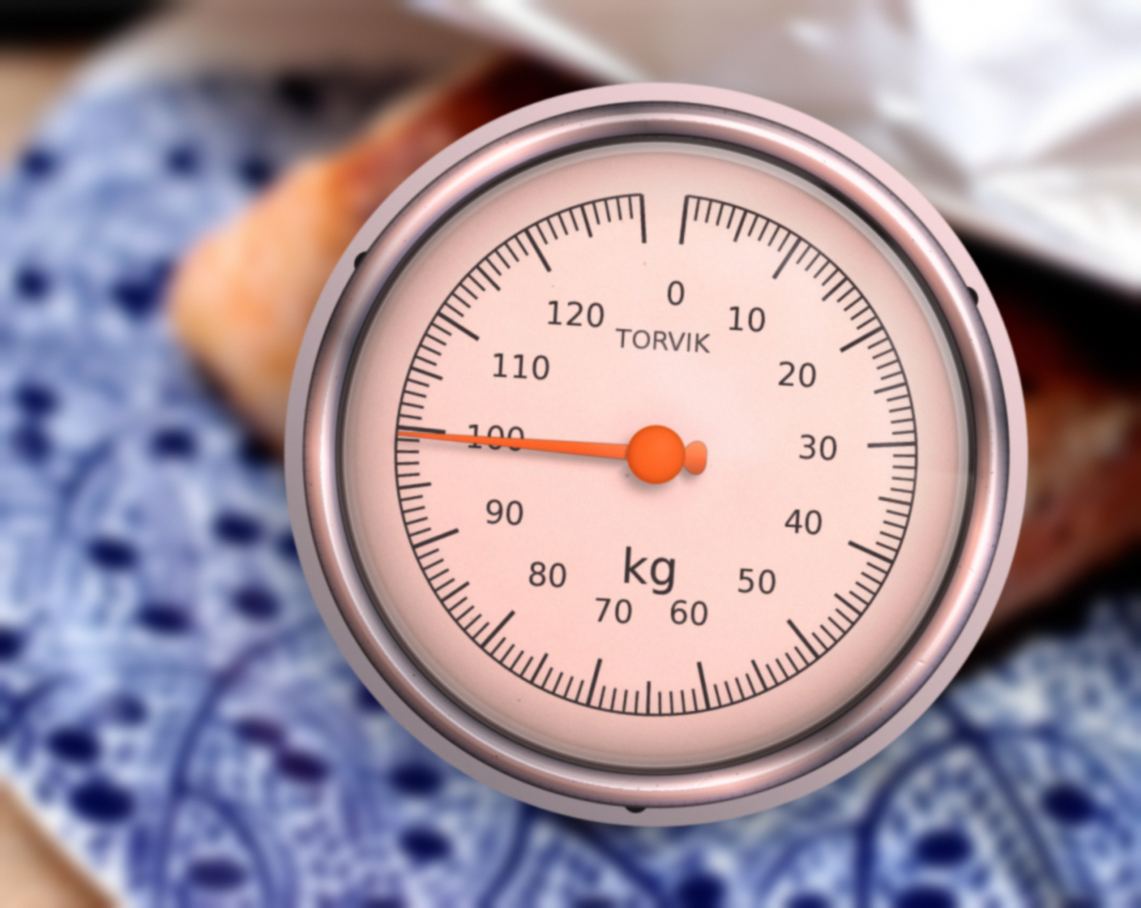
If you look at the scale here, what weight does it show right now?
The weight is 99.5 kg
